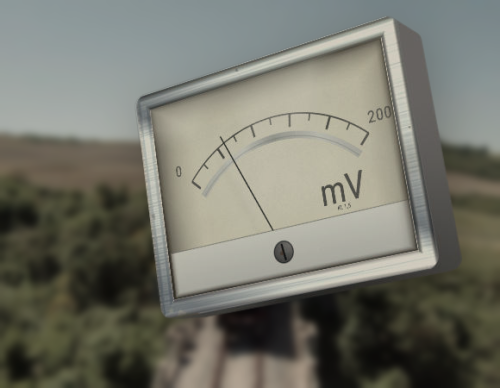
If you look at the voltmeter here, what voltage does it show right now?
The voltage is 50 mV
